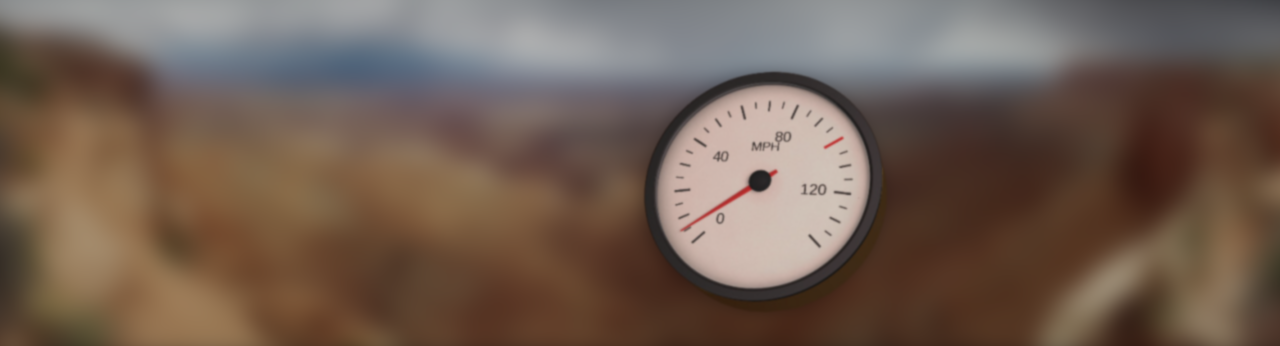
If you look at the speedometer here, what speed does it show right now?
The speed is 5 mph
